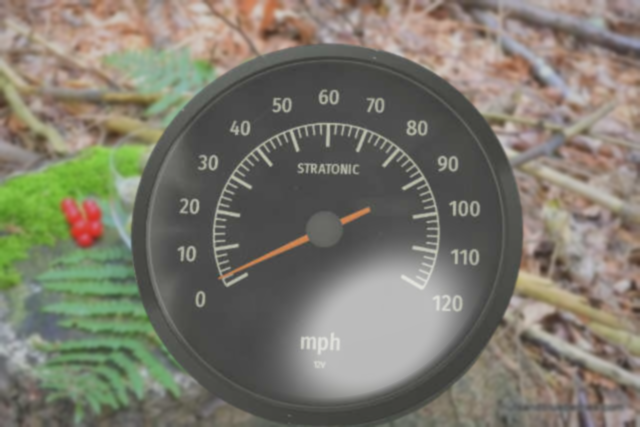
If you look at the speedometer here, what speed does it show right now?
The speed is 2 mph
